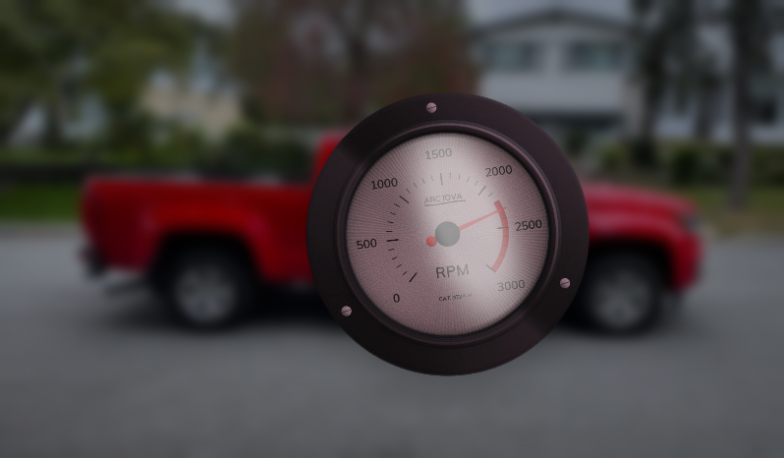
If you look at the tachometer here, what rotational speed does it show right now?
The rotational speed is 2300 rpm
